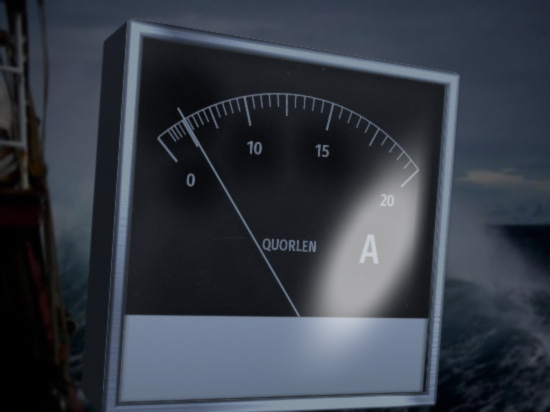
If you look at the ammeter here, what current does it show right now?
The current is 5 A
